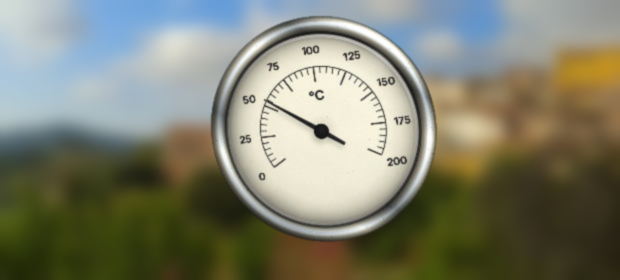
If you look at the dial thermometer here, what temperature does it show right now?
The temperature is 55 °C
